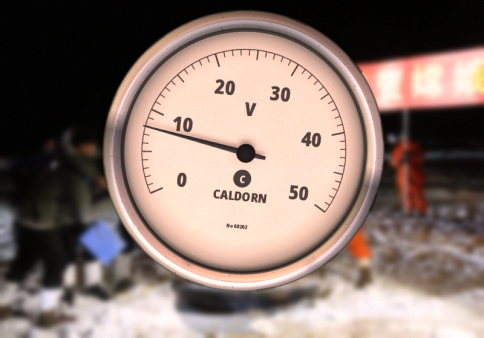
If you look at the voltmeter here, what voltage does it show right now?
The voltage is 8 V
